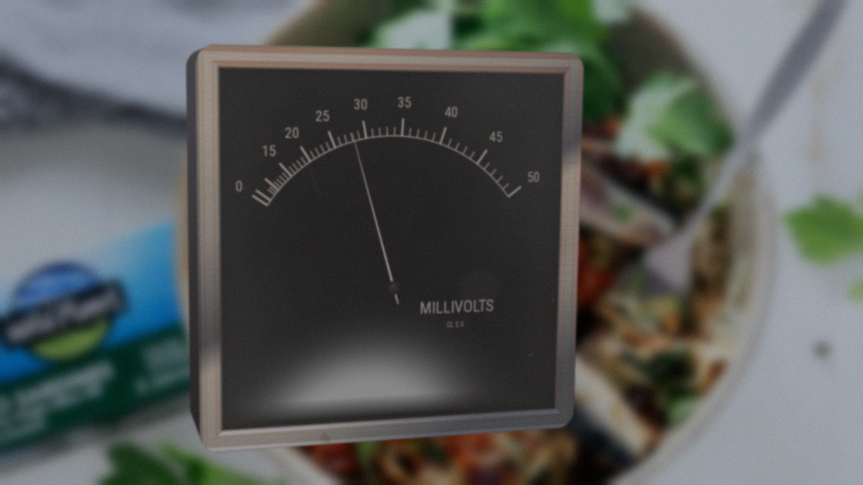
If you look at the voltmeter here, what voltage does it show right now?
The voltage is 28 mV
